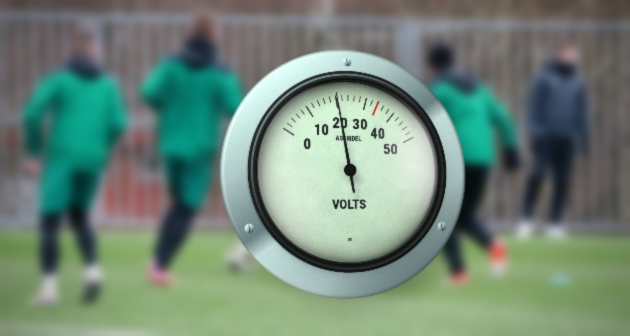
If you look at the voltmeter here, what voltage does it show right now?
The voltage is 20 V
